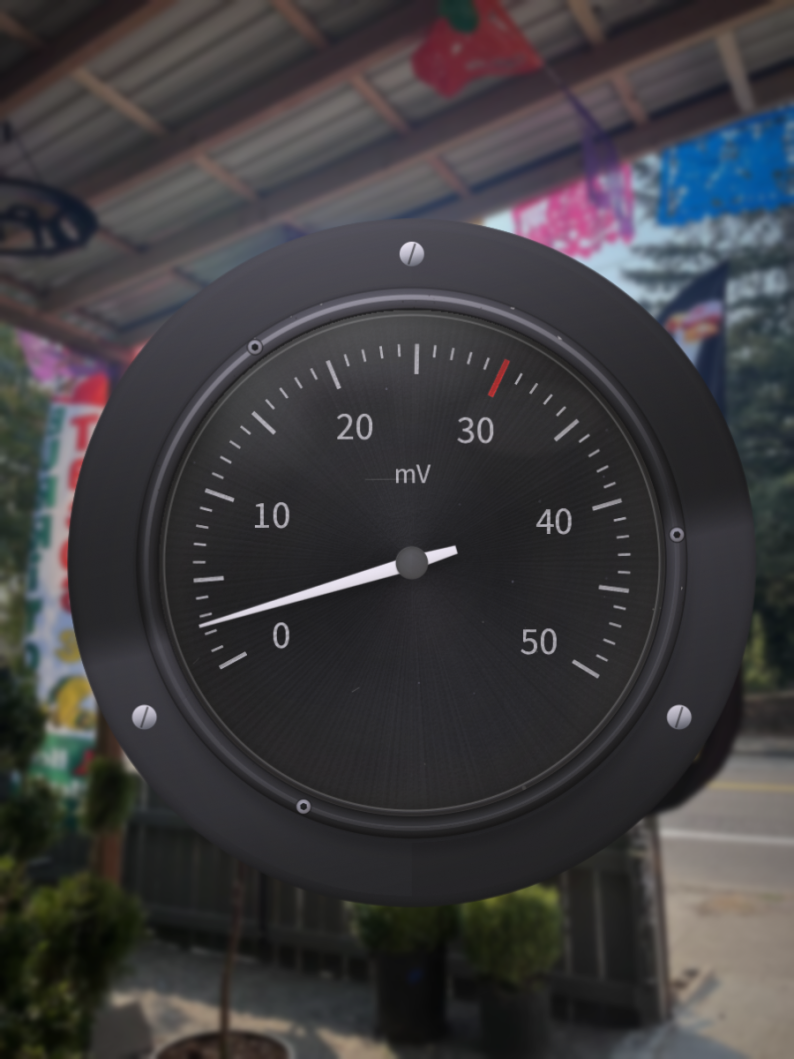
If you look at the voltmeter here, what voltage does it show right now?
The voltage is 2.5 mV
